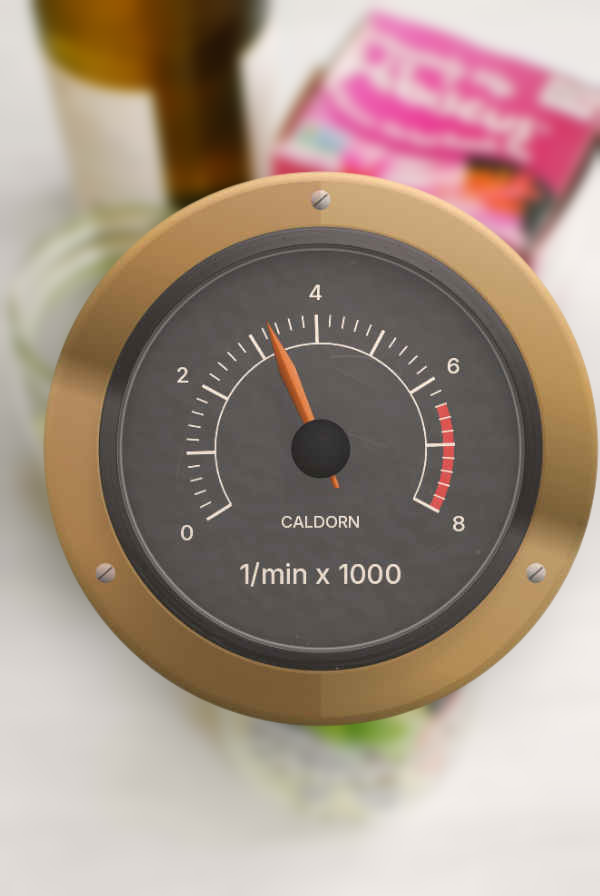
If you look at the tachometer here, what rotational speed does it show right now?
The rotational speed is 3300 rpm
